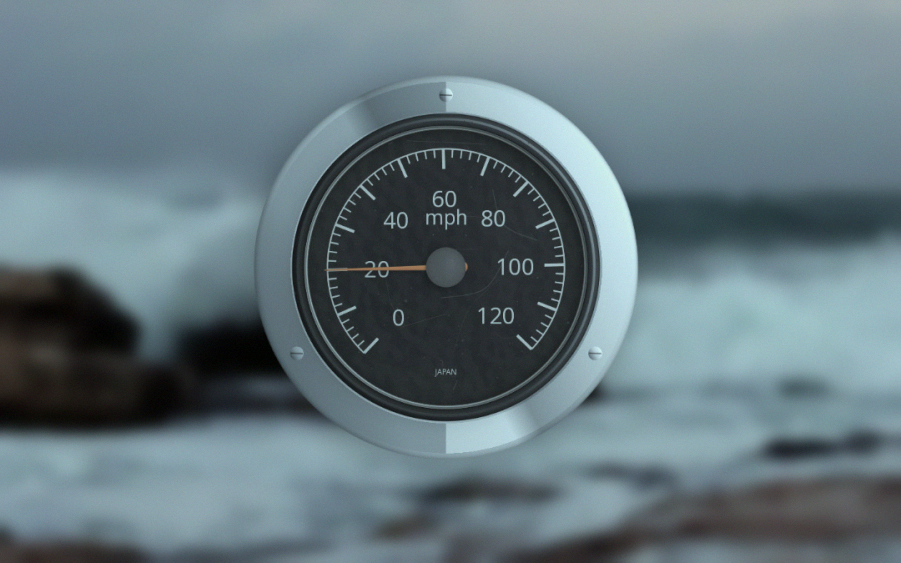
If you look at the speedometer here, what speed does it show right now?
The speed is 20 mph
